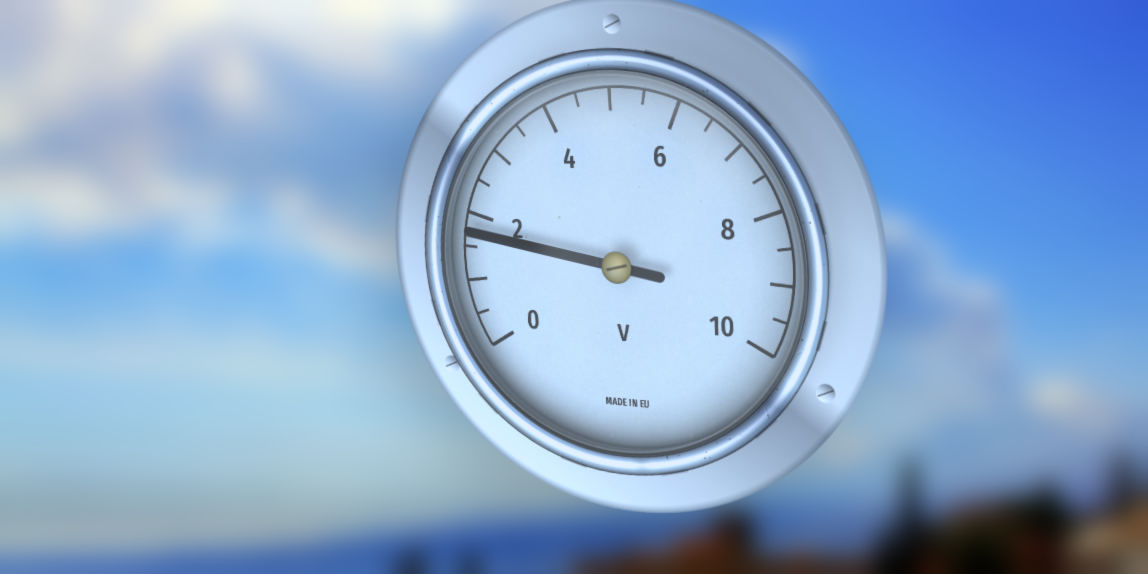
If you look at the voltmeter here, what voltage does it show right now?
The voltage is 1.75 V
